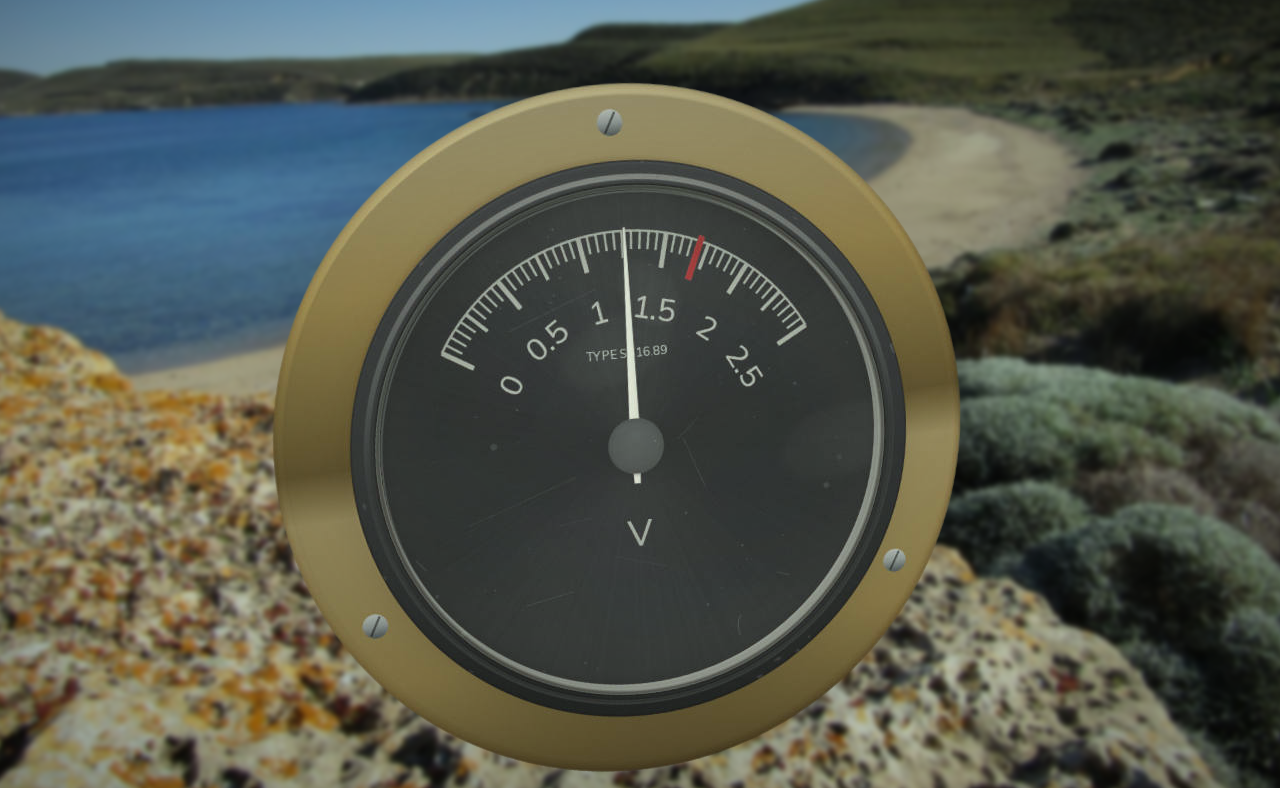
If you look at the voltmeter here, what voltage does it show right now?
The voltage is 1.25 V
